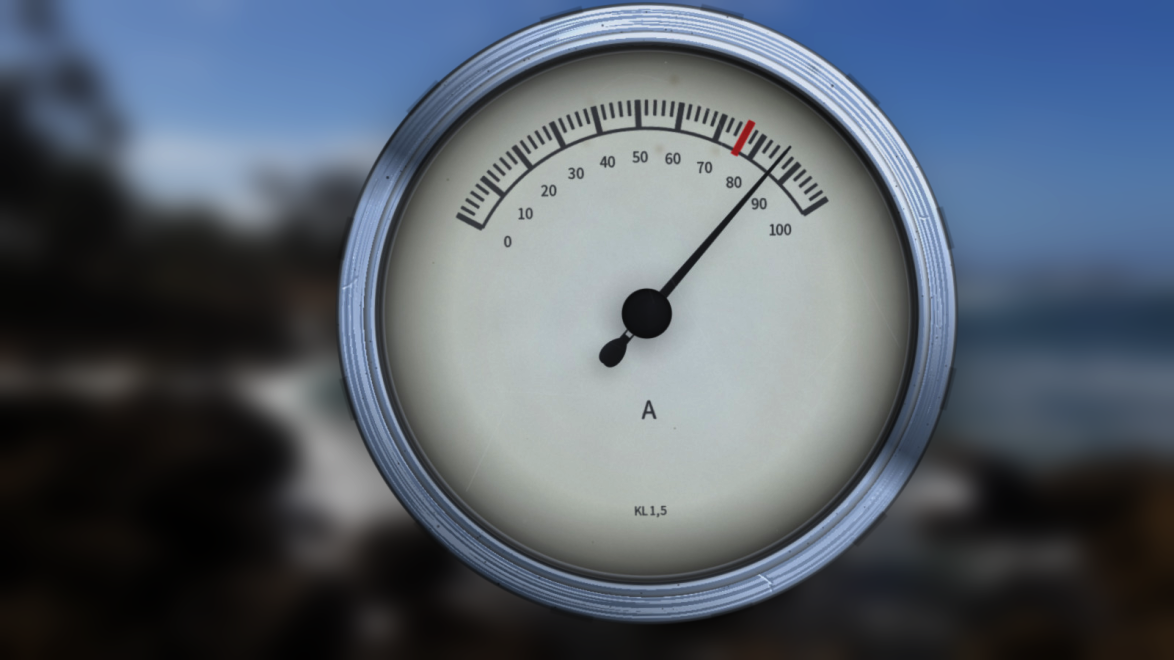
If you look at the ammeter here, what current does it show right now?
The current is 86 A
